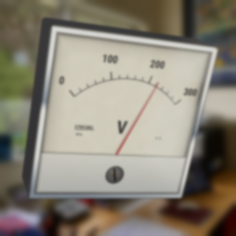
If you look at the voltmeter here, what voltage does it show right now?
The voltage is 220 V
